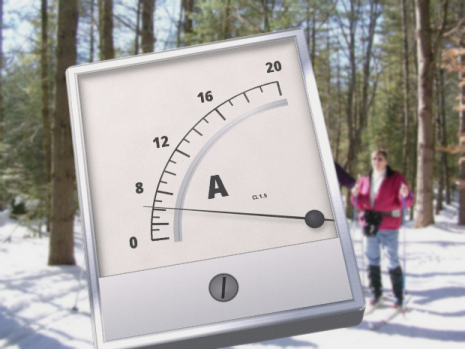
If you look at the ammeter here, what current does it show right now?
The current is 6 A
